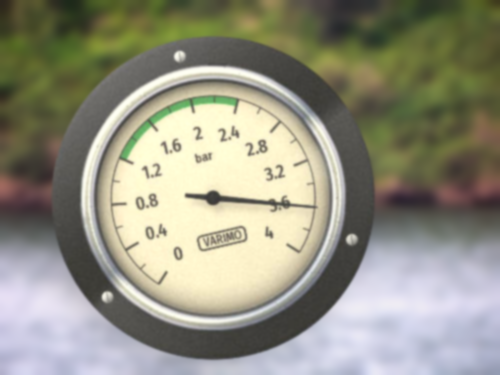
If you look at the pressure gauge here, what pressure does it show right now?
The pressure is 3.6 bar
